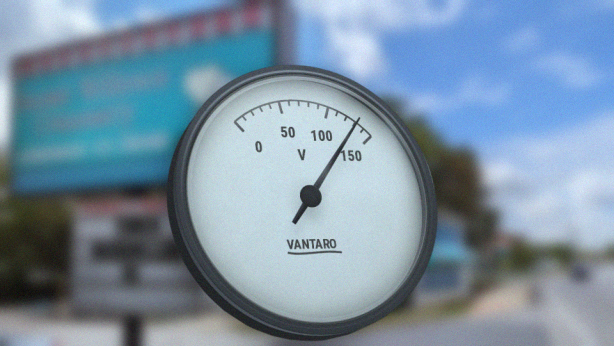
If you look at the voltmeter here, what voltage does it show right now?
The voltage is 130 V
